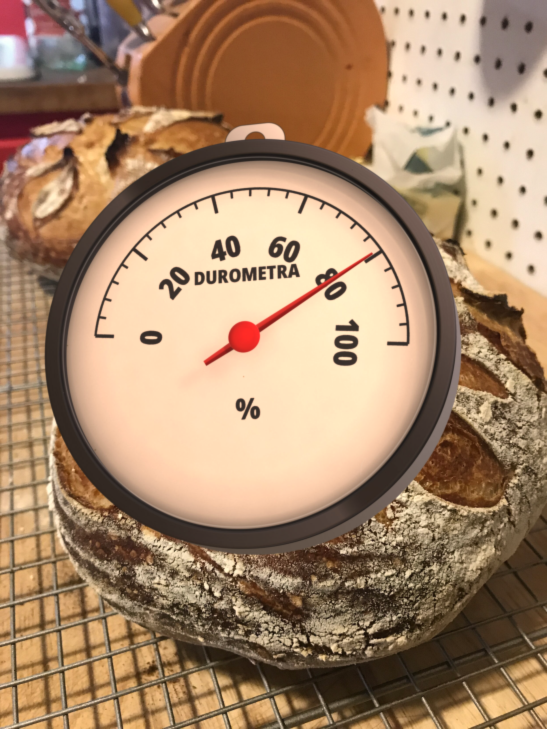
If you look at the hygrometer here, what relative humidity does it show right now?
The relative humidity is 80 %
